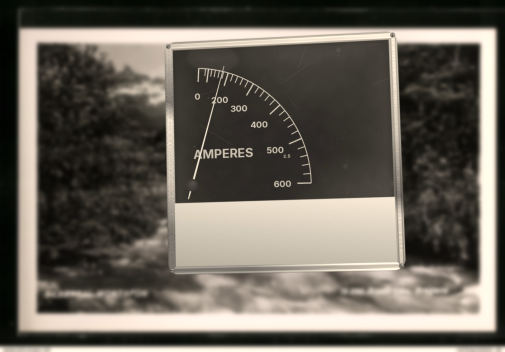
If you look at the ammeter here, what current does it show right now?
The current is 180 A
